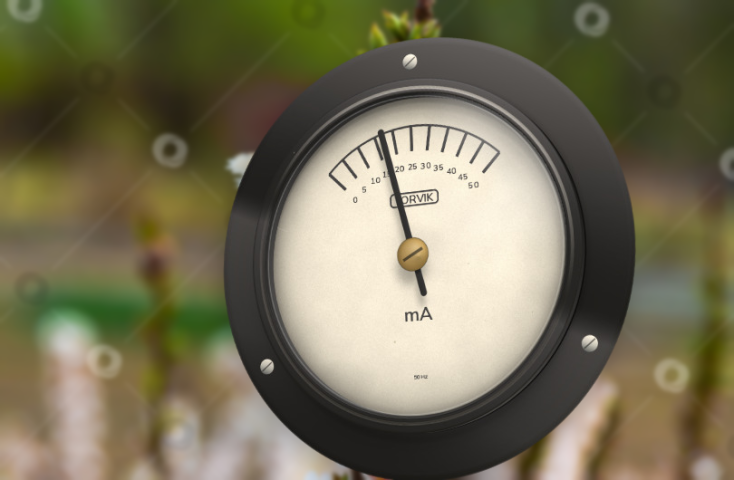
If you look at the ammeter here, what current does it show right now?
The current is 17.5 mA
